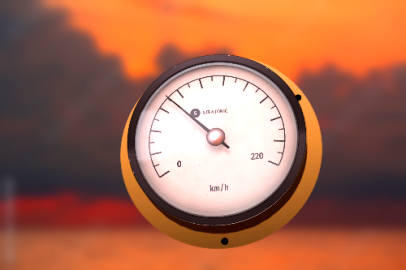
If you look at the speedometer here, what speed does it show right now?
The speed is 70 km/h
